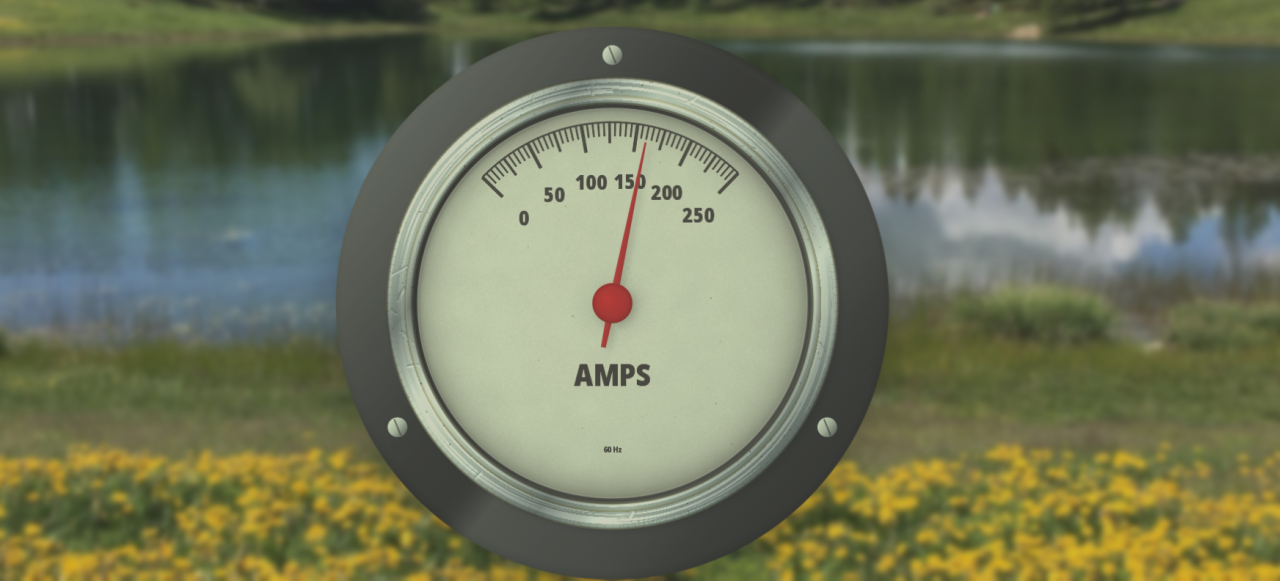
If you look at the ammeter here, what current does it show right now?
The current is 160 A
